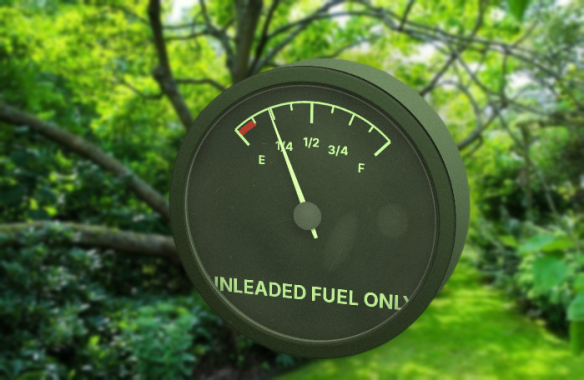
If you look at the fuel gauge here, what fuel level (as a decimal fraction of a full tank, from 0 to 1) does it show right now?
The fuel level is 0.25
